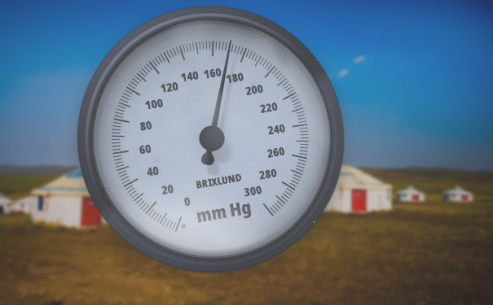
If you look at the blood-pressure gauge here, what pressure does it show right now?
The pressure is 170 mmHg
